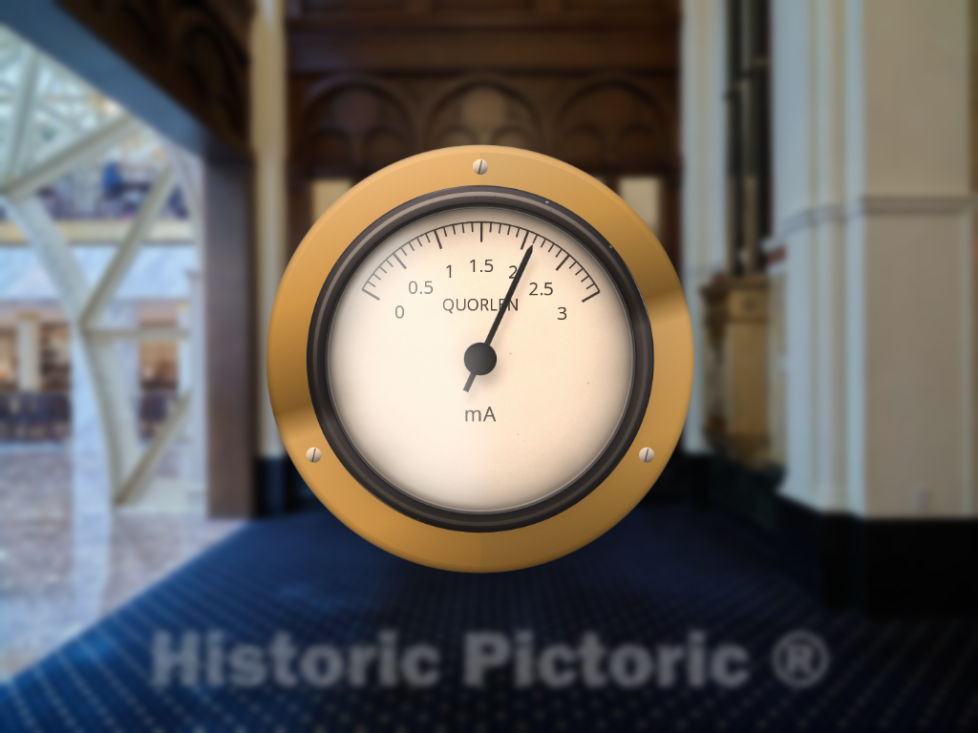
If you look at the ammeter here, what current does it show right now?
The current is 2.1 mA
